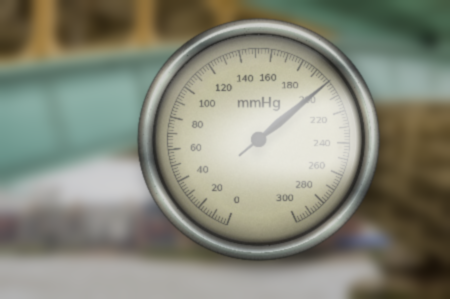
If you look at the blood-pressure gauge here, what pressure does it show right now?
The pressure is 200 mmHg
